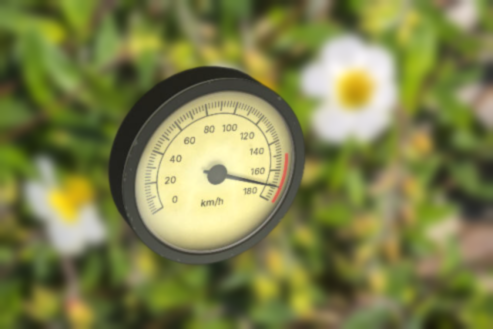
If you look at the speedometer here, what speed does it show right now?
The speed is 170 km/h
